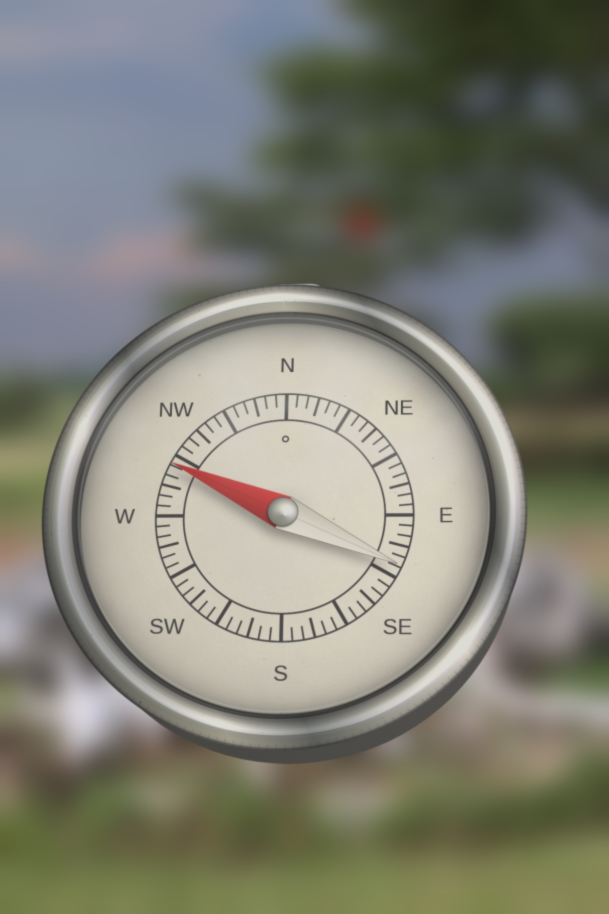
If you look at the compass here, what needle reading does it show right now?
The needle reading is 295 °
